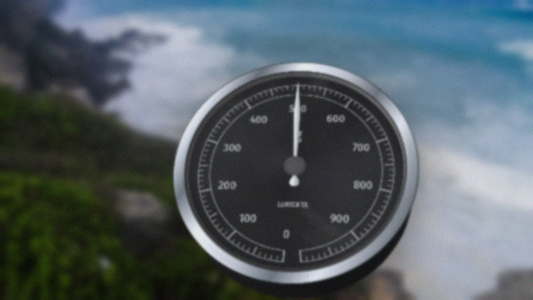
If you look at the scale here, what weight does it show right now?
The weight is 500 g
